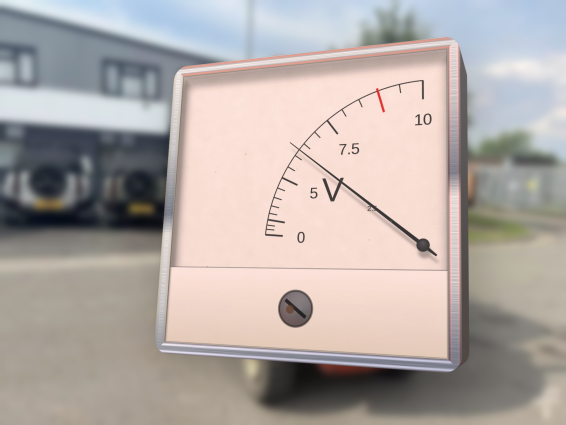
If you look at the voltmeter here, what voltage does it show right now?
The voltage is 6.25 V
